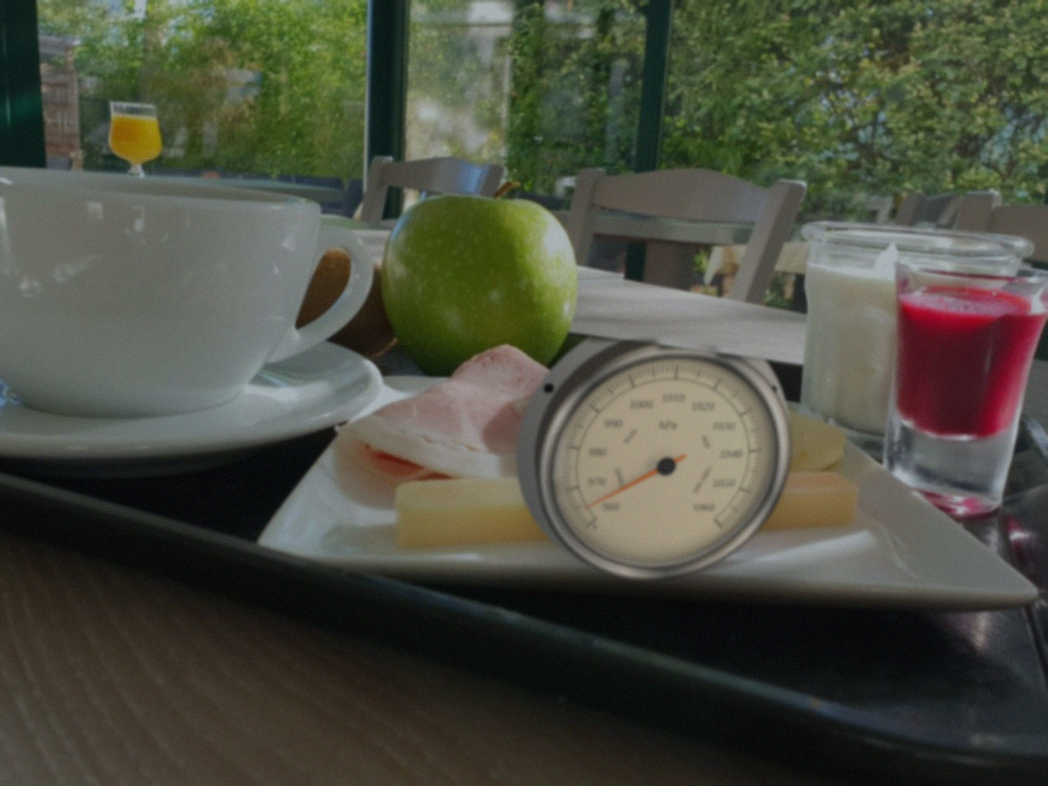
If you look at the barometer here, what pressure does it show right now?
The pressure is 965 hPa
